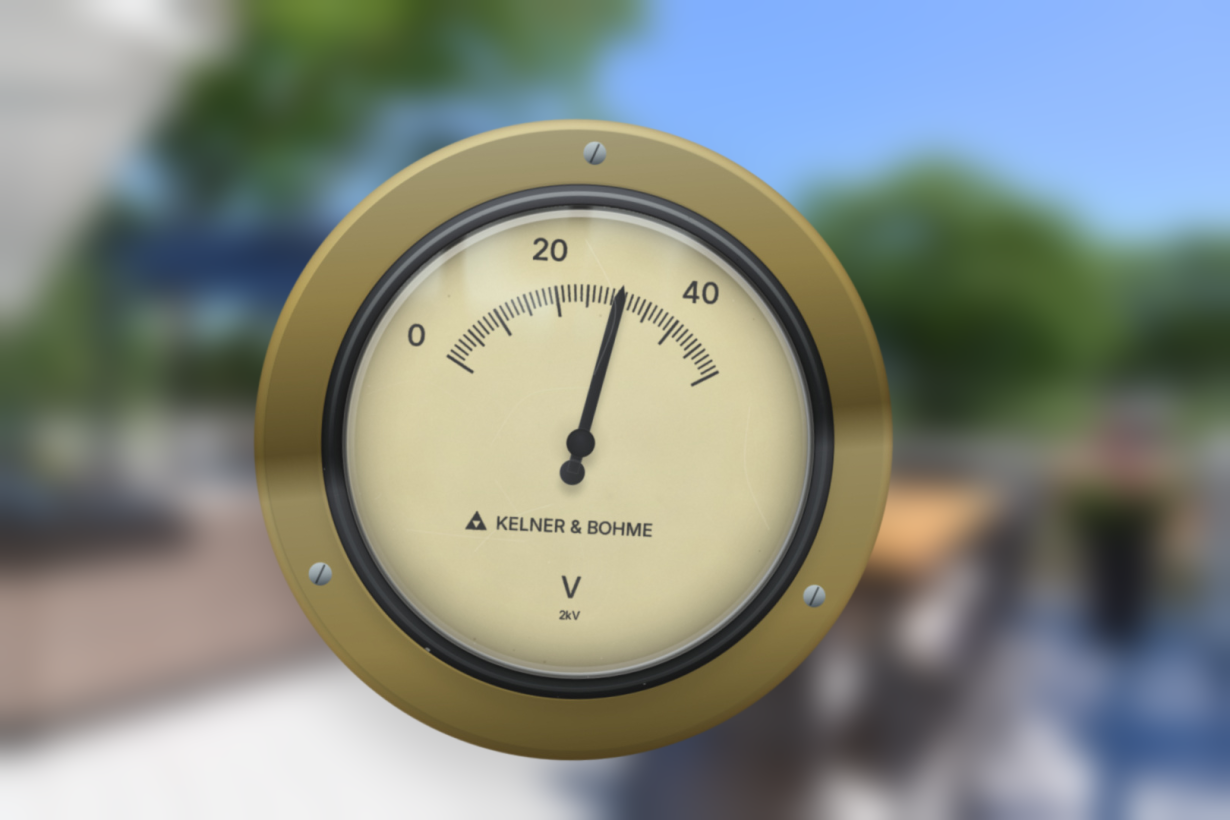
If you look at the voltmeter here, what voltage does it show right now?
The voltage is 30 V
